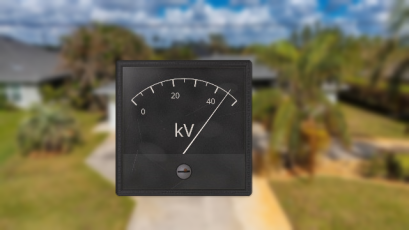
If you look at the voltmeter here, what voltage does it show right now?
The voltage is 45 kV
